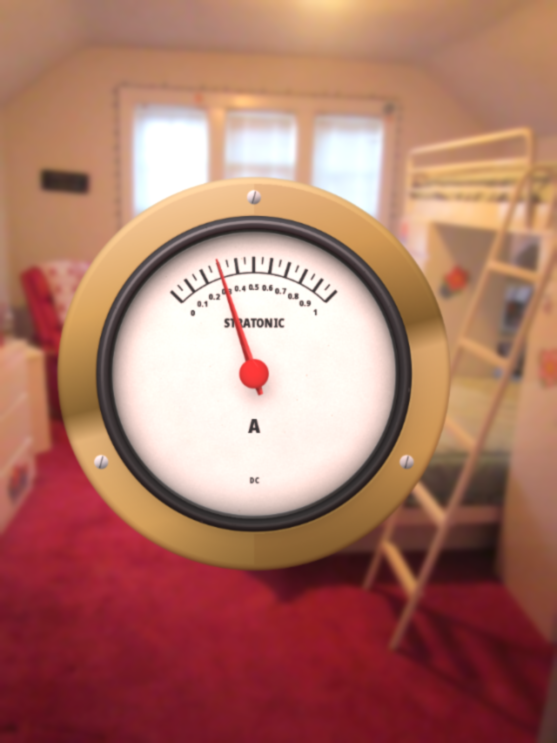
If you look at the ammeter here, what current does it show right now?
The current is 0.3 A
